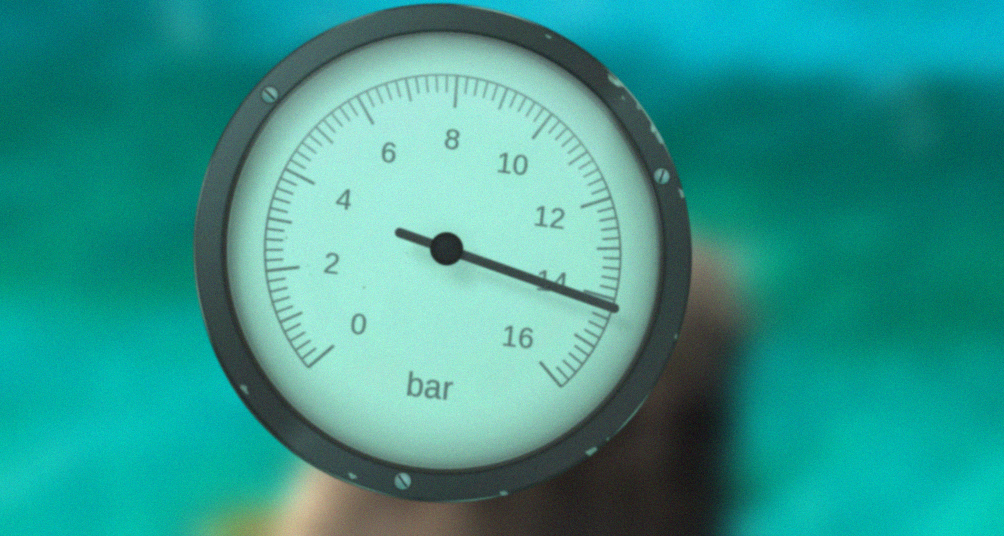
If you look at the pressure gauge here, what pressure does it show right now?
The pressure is 14.2 bar
